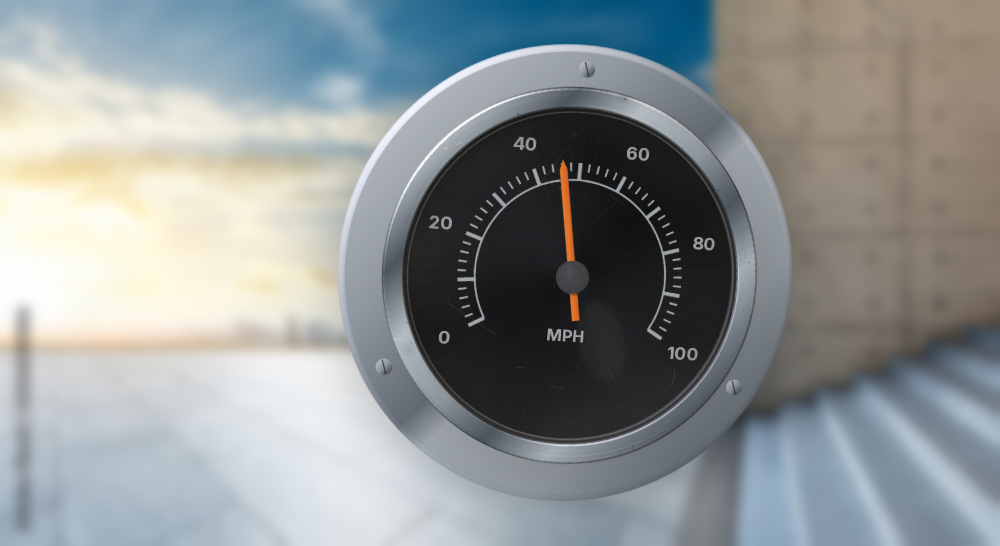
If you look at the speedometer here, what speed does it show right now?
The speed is 46 mph
